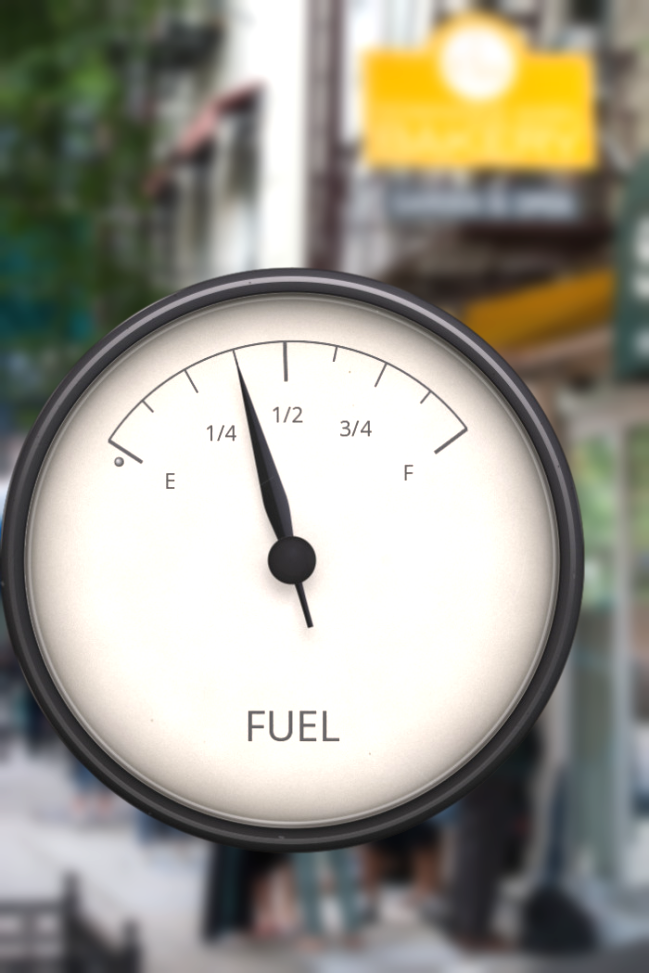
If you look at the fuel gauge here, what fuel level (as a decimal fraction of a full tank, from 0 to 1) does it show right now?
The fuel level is 0.375
